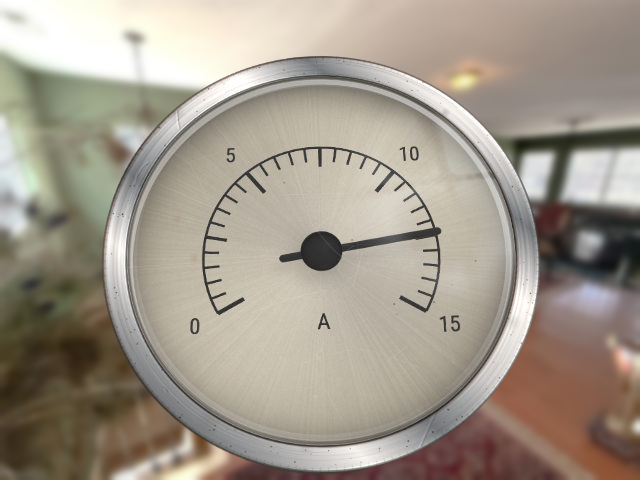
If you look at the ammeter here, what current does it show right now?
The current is 12.5 A
